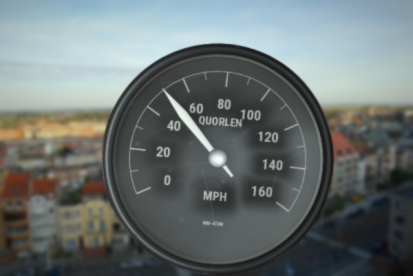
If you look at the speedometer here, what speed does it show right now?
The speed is 50 mph
